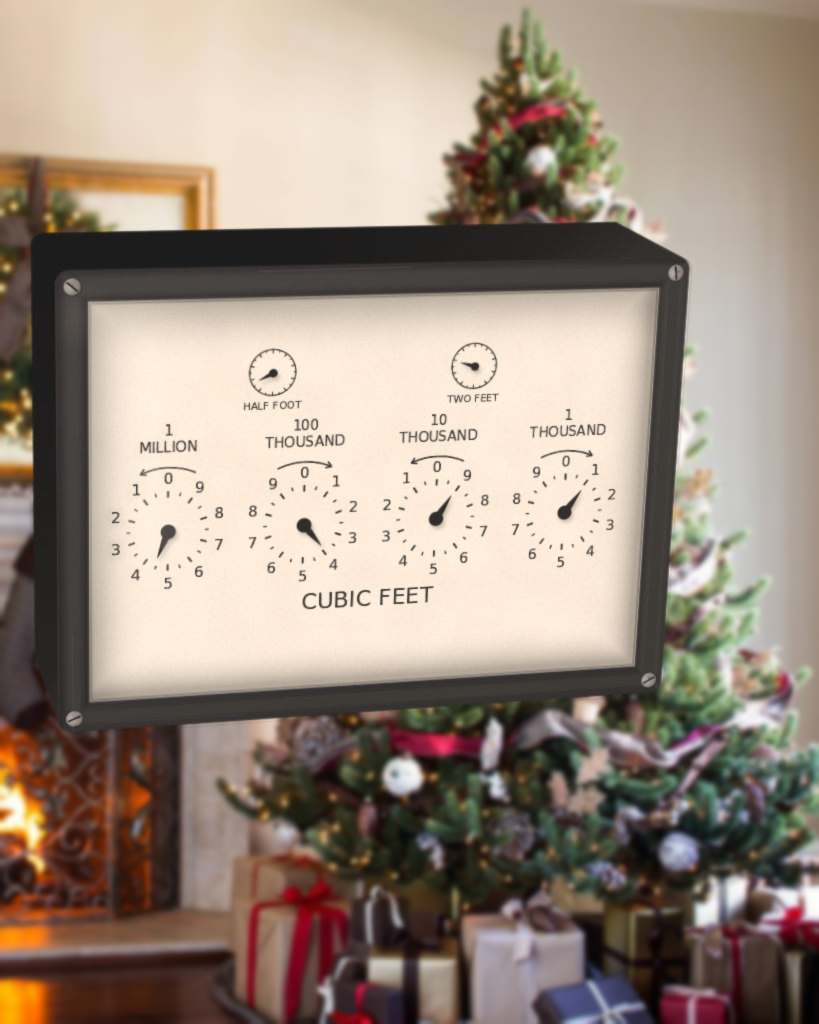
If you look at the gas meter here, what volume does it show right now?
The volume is 439100 ft³
